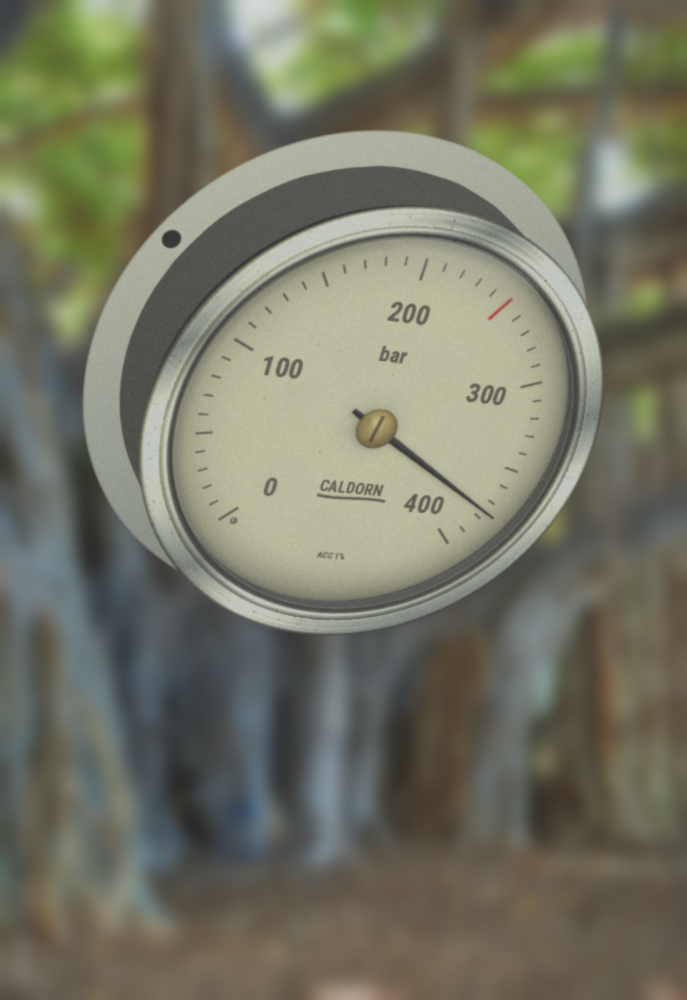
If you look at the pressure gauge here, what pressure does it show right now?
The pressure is 375 bar
